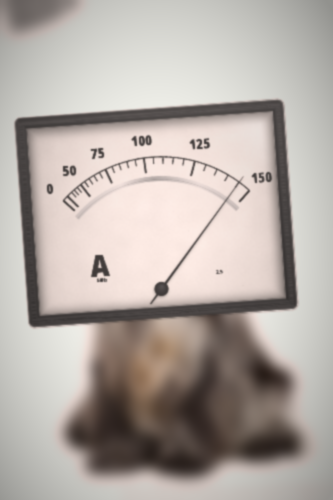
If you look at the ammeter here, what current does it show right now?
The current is 145 A
